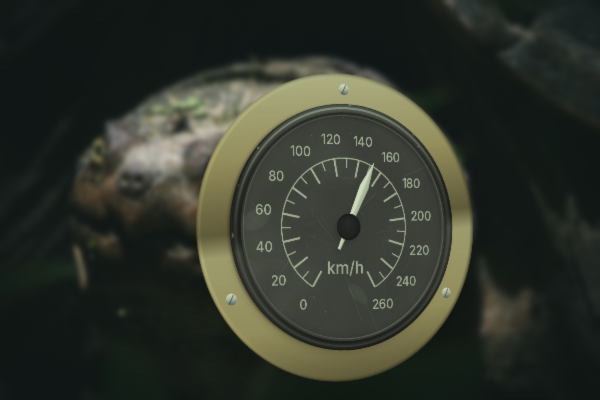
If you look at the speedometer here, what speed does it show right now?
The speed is 150 km/h
